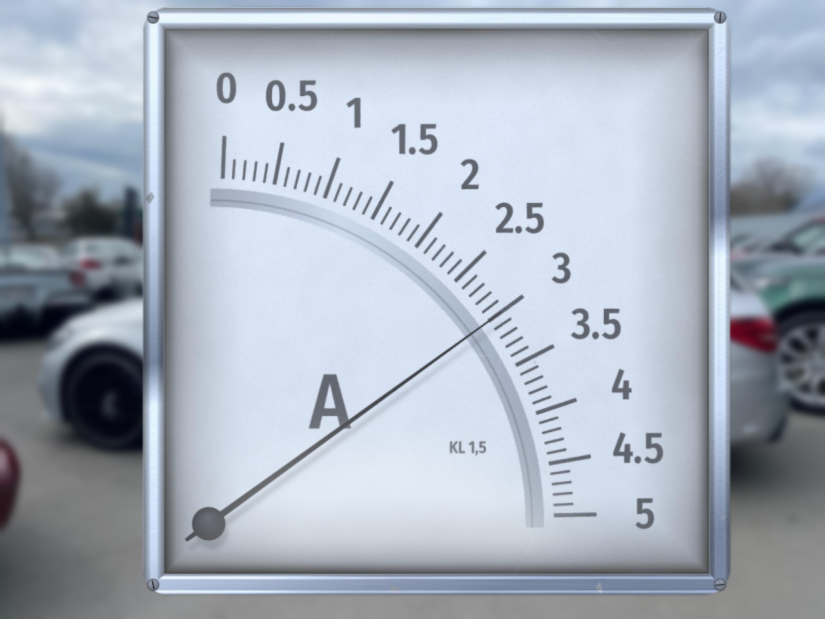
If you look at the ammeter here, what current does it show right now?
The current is 3 A
